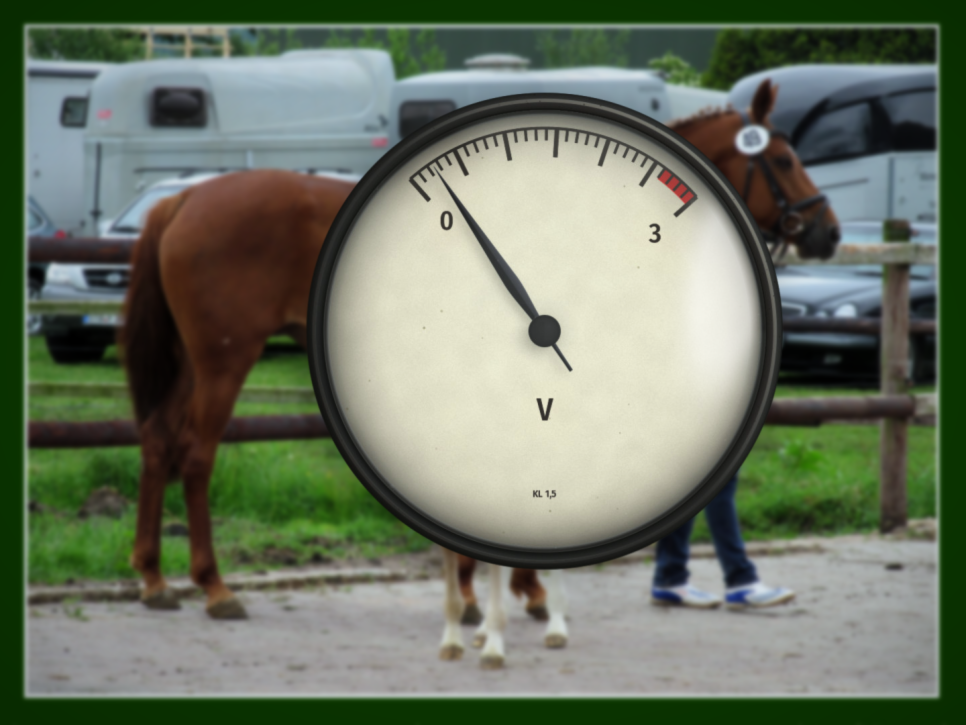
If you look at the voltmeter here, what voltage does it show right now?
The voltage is 0.25 V
